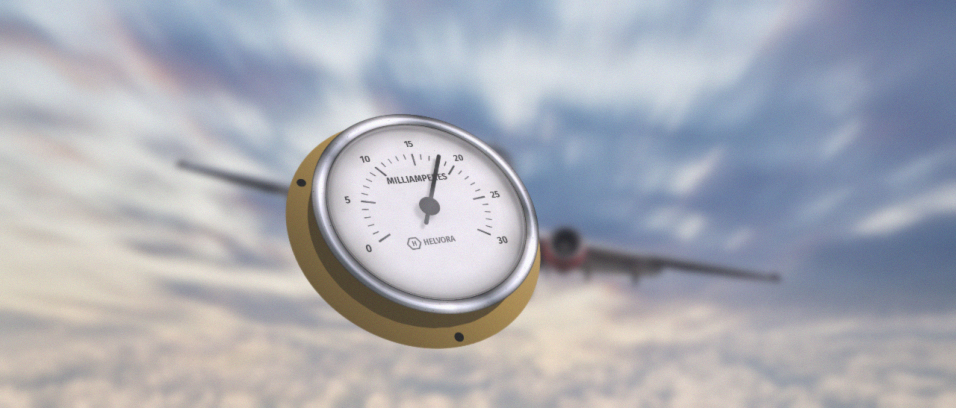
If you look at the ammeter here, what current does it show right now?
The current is 18 mA
